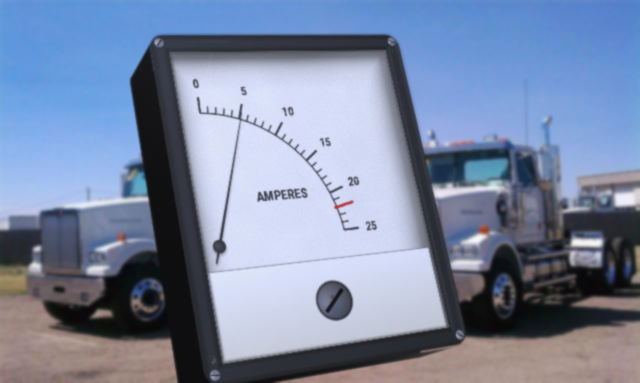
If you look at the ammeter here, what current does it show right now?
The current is 5 A
